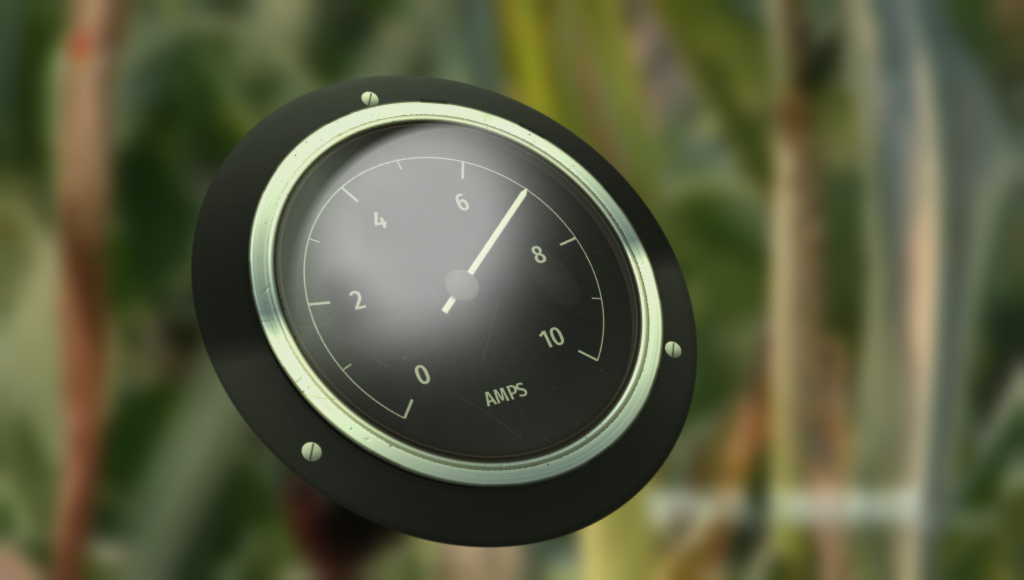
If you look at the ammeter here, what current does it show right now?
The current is 7 A
